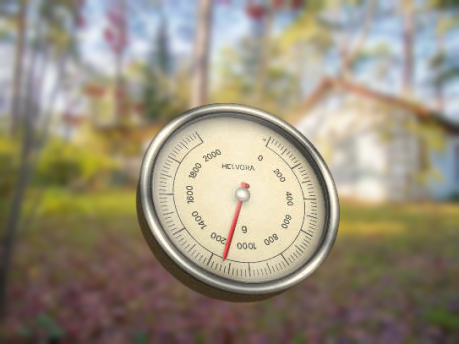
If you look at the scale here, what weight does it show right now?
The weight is 1140 g
